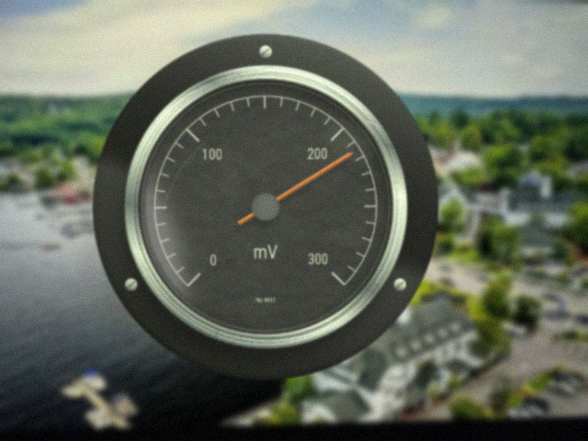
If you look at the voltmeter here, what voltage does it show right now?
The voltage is 215 mV
